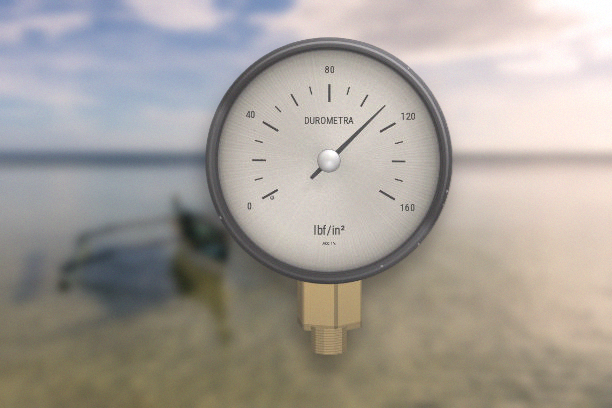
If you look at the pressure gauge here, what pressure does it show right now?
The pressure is 110 psi
